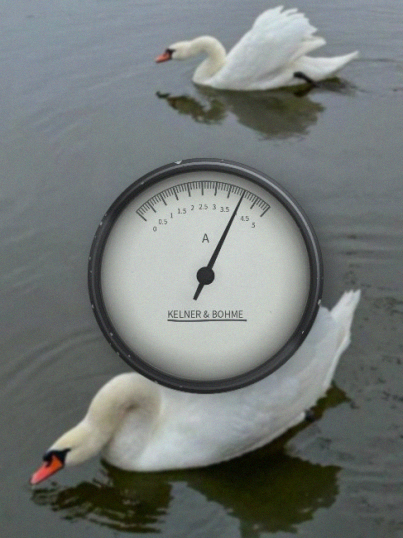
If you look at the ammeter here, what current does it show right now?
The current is 4 A
